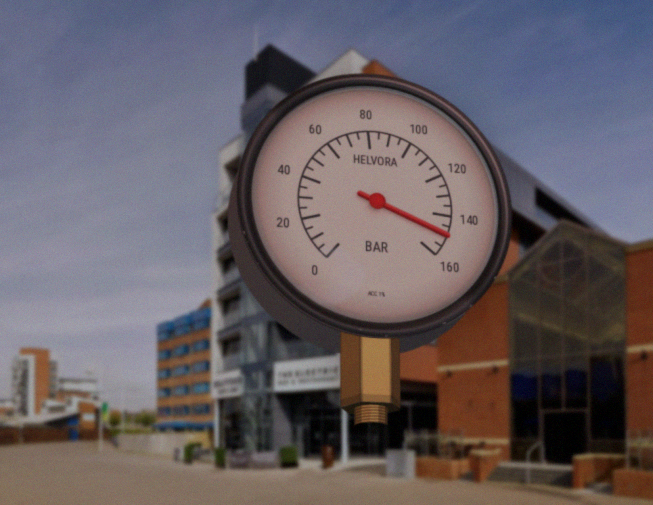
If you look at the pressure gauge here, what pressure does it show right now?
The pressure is 150 bar
